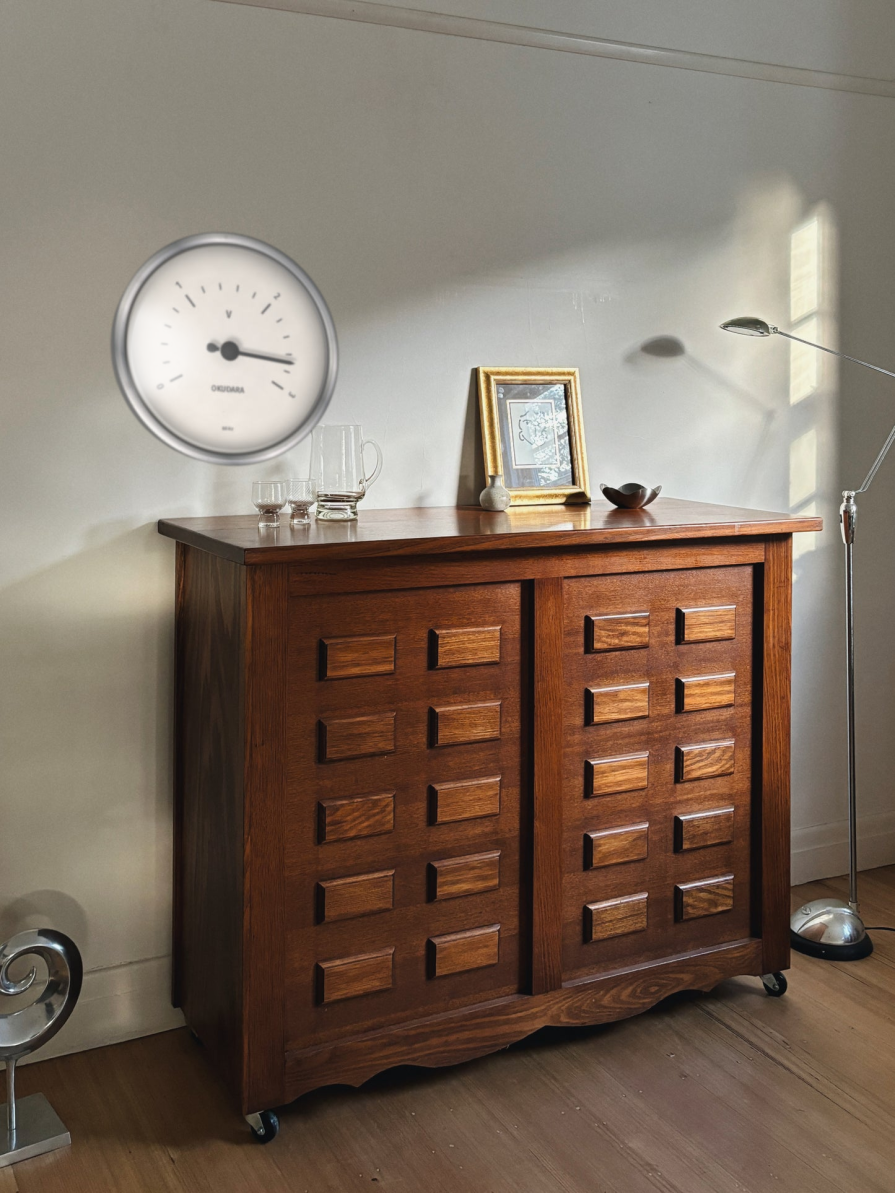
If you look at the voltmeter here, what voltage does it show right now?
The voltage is 2.7 V
